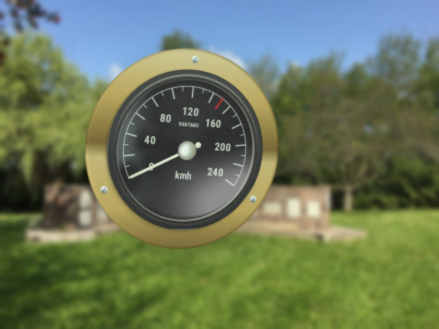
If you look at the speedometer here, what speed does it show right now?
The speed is 0 km/h
